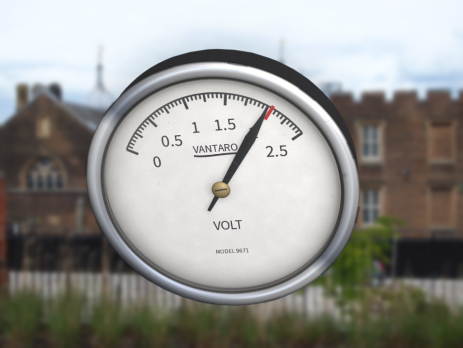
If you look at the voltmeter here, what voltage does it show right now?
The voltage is 2 V
